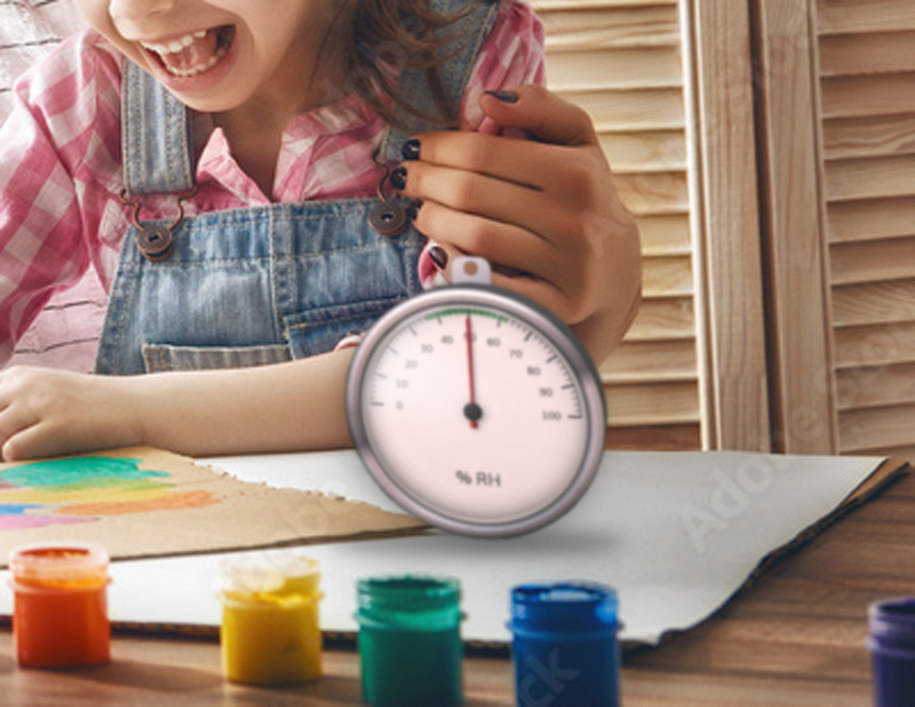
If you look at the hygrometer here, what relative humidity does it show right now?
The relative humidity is 50 %
